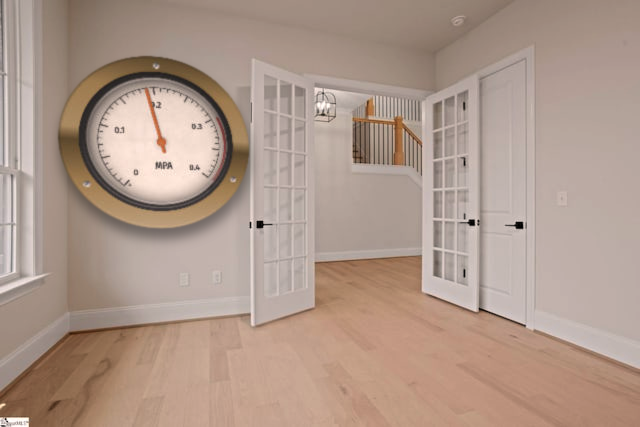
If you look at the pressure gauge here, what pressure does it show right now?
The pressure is 0.19 MPa
